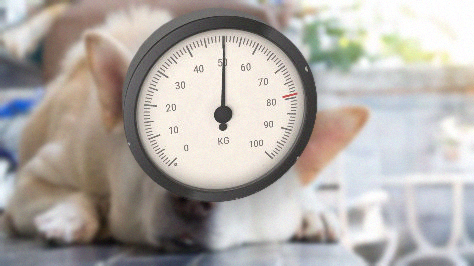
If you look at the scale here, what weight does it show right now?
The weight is 50 kg
